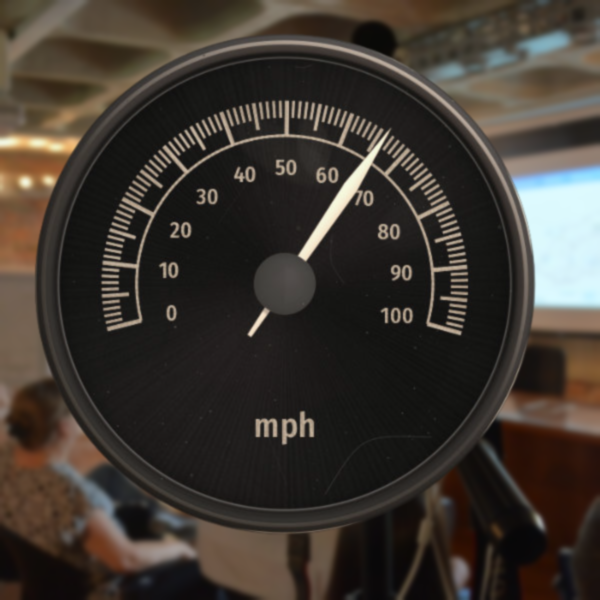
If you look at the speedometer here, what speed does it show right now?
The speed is 66 mph
